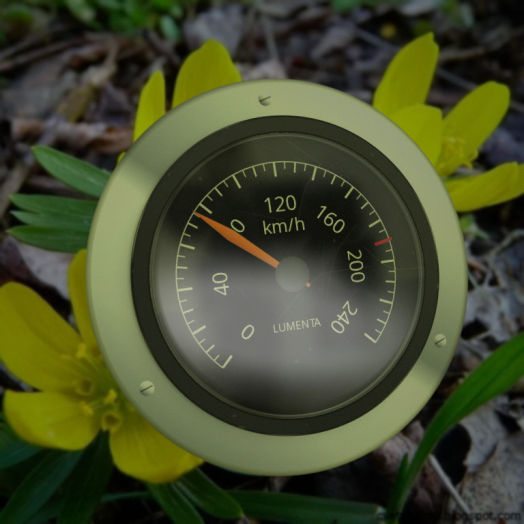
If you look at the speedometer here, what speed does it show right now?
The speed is 75 km/h
